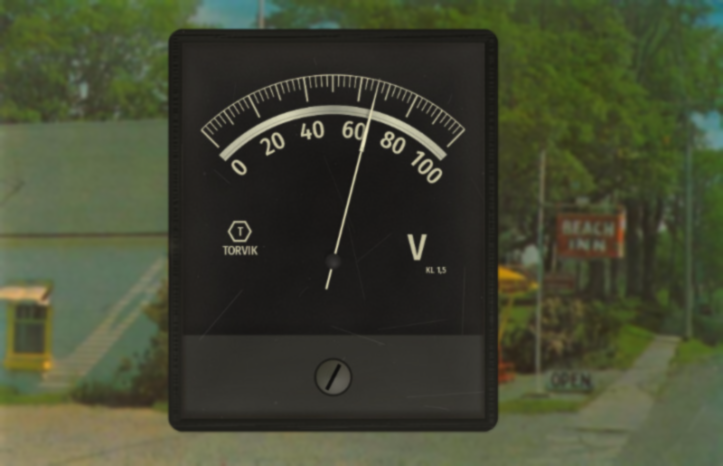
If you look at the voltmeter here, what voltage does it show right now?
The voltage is 66 V
